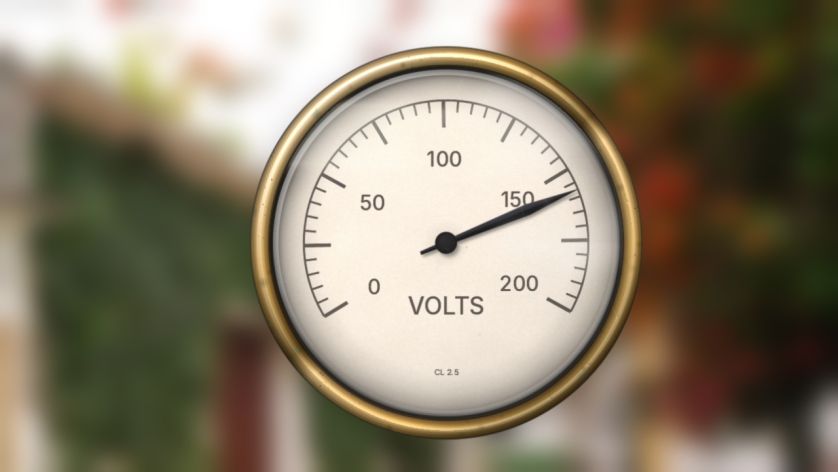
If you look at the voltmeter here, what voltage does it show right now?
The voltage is 157.5 V
